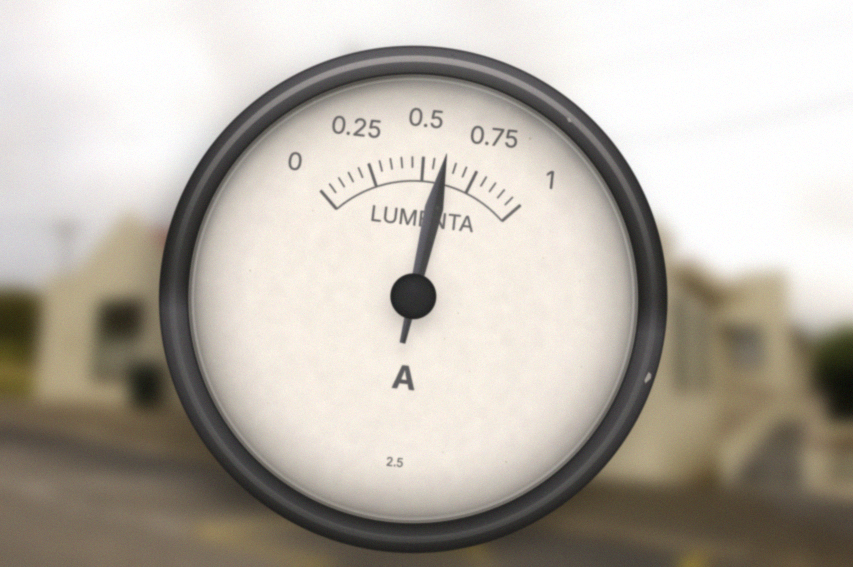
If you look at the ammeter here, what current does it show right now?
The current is 0.6 A
